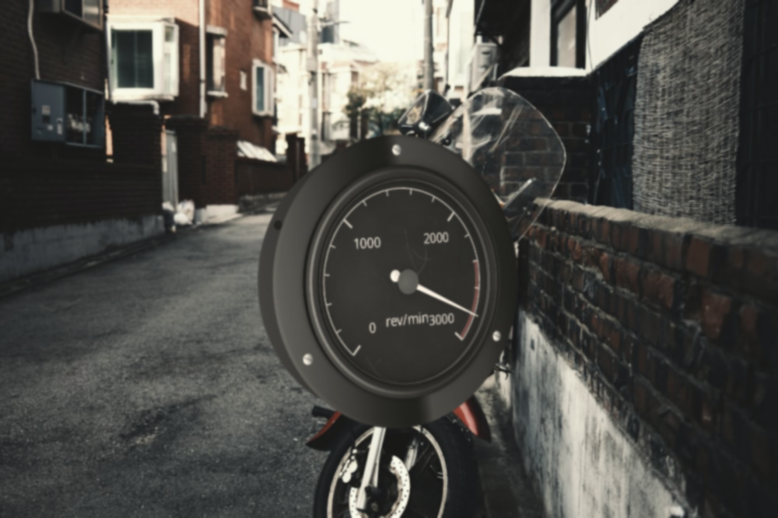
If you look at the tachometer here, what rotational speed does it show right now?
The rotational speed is 2800 rpm
